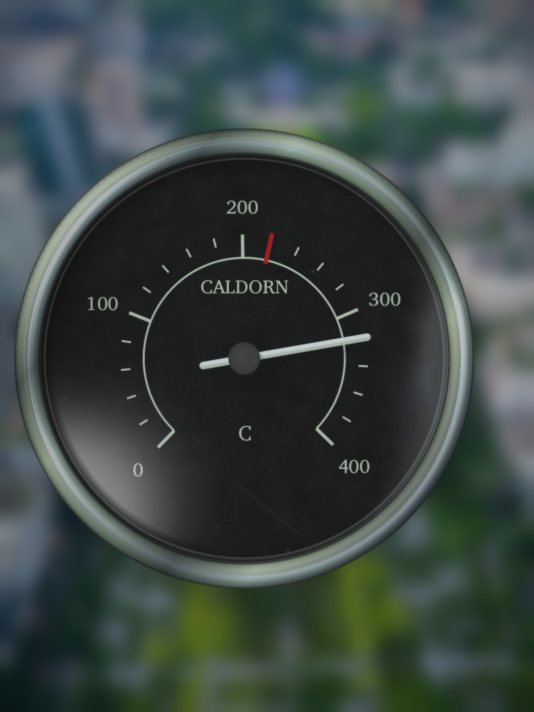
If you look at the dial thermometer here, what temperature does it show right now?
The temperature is 320 °C
